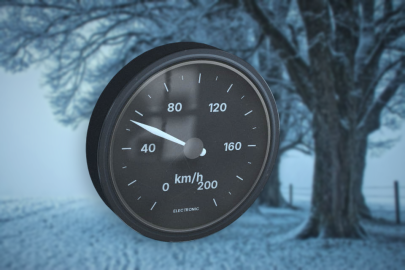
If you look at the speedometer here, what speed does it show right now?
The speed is 55 km/h
